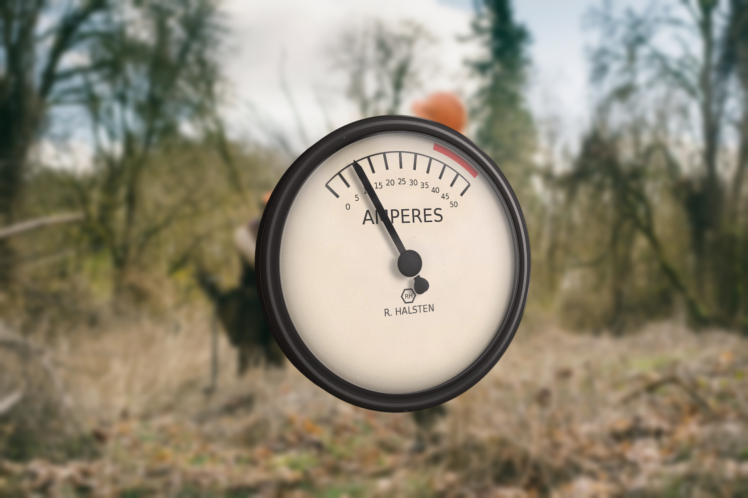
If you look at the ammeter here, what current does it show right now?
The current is 10 A
